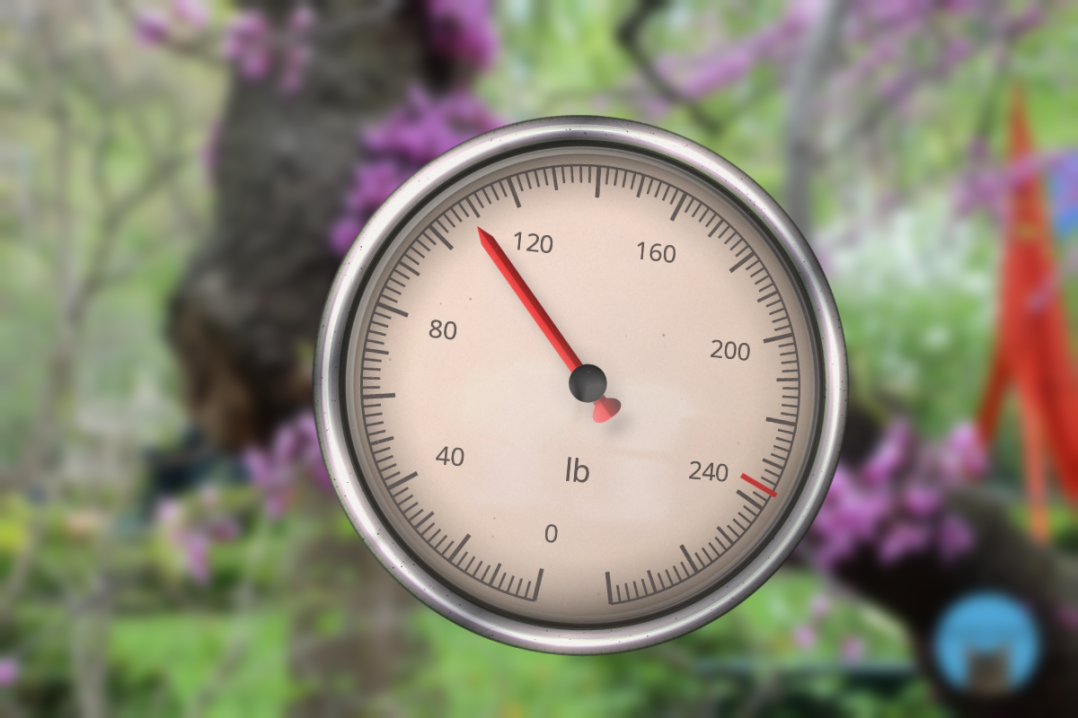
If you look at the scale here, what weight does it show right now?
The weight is 108 lb
